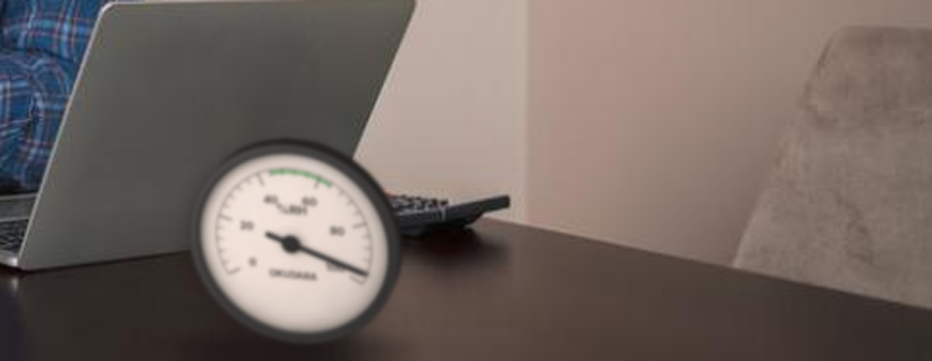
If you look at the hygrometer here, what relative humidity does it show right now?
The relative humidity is 96 %
